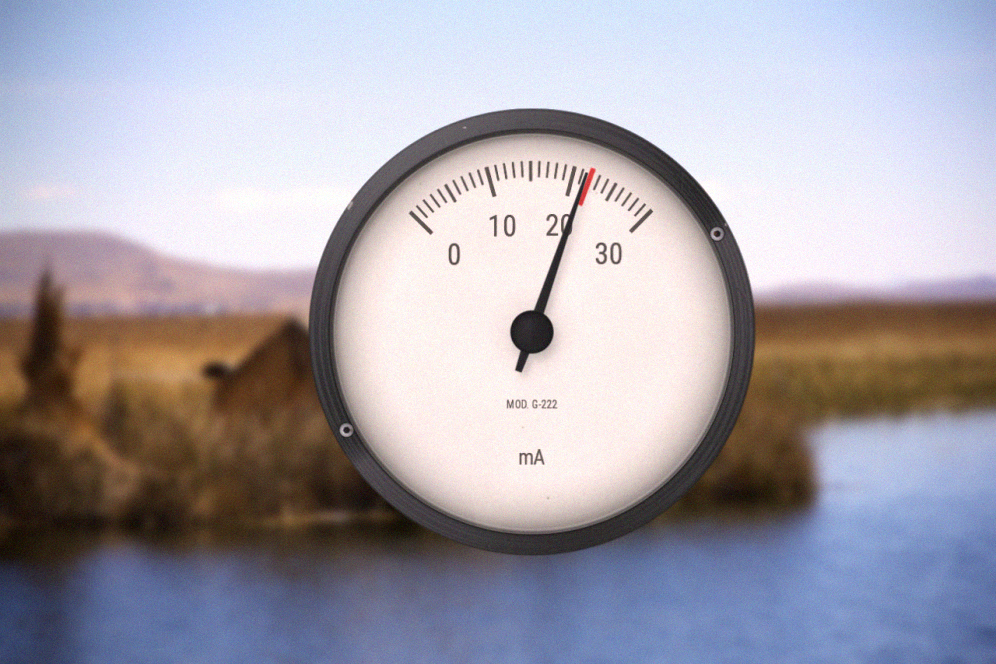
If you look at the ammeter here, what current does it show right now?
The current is 21.5 mA
